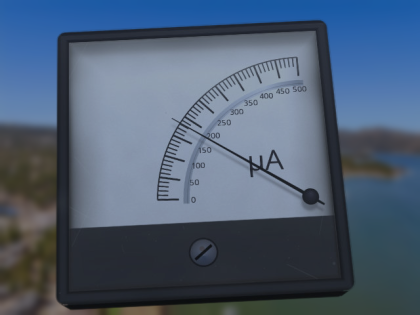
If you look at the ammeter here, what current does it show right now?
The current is 180 µA
